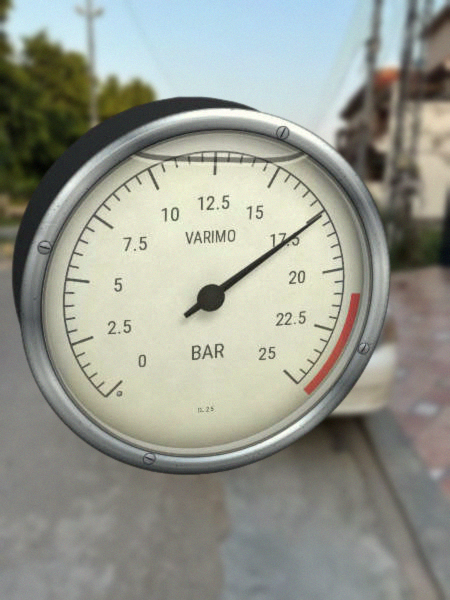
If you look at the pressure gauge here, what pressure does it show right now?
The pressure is 17.5 bar
